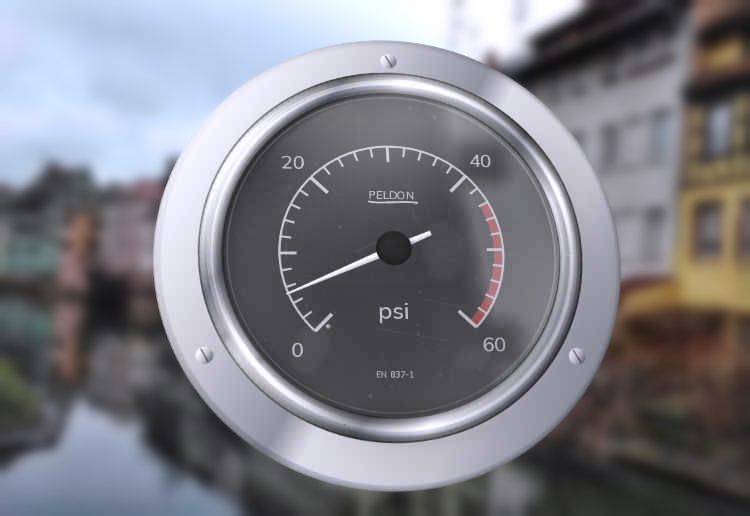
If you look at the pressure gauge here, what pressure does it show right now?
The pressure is 5 psi
